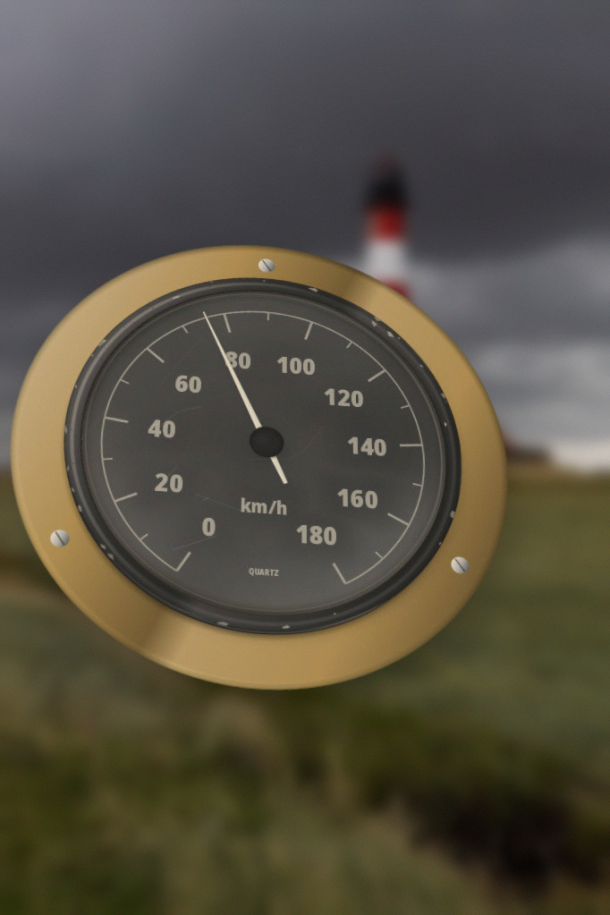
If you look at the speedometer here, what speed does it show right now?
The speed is 75 km/h
